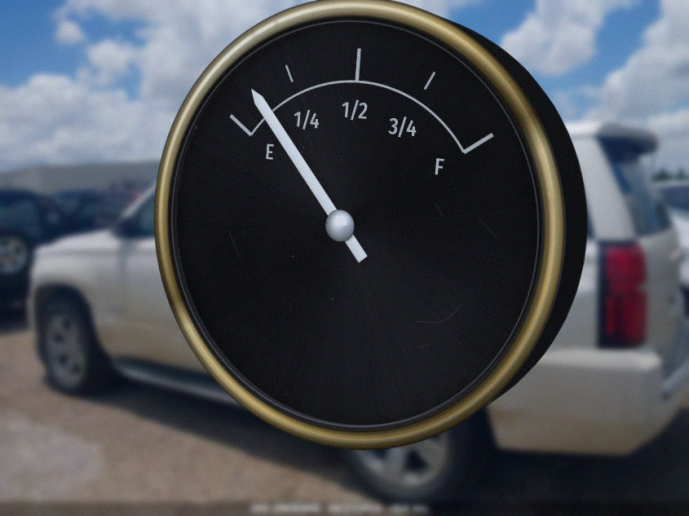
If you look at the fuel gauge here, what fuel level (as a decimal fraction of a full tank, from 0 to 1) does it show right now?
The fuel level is 0.125
